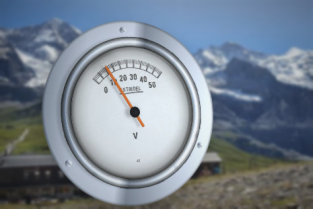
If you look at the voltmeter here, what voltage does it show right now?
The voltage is 10 V
